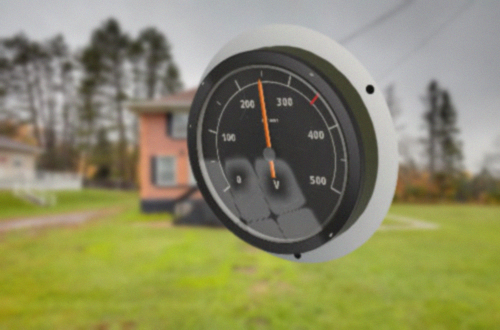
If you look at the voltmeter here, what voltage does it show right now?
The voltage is 250 V
